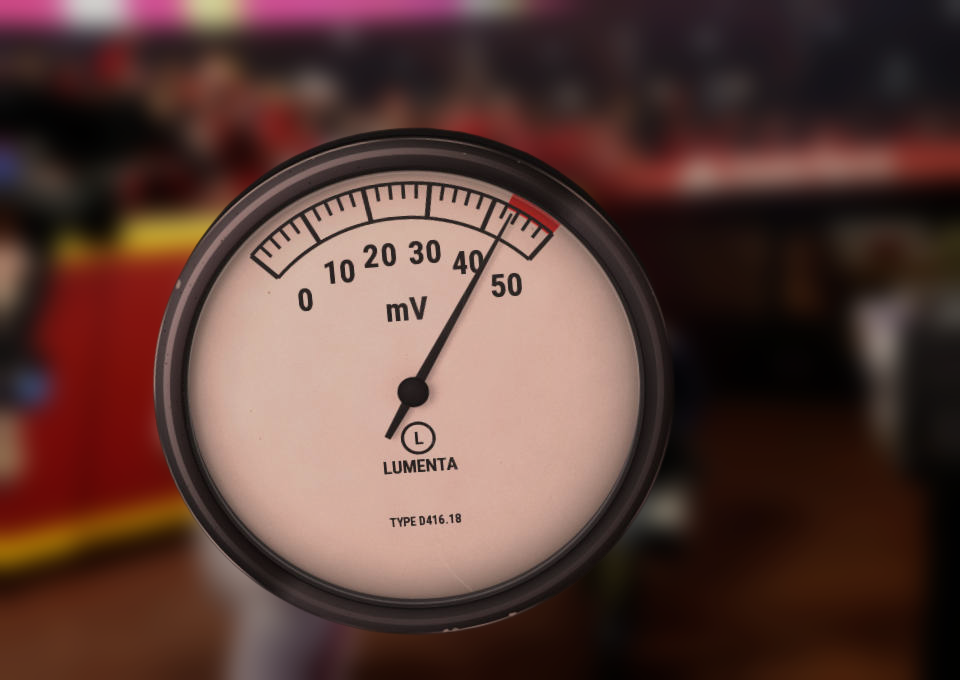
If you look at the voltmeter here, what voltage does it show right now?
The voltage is 43 mV
